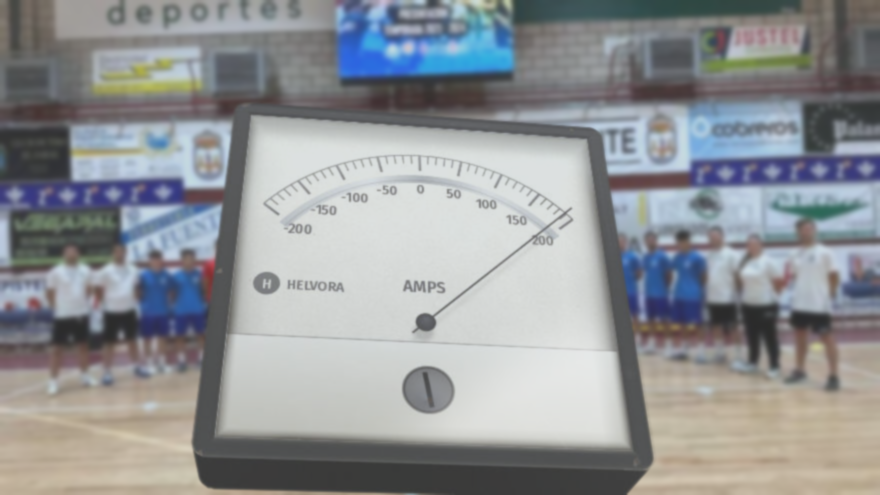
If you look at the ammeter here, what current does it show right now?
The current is 190 A
